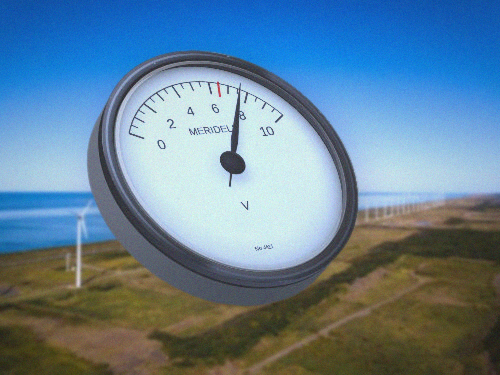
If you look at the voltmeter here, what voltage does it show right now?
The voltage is 7.5 V
